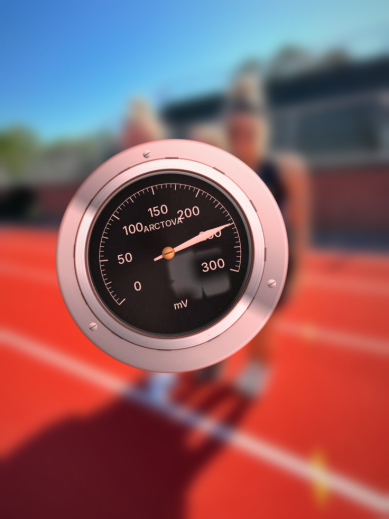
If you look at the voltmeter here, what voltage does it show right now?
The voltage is 250 mV
